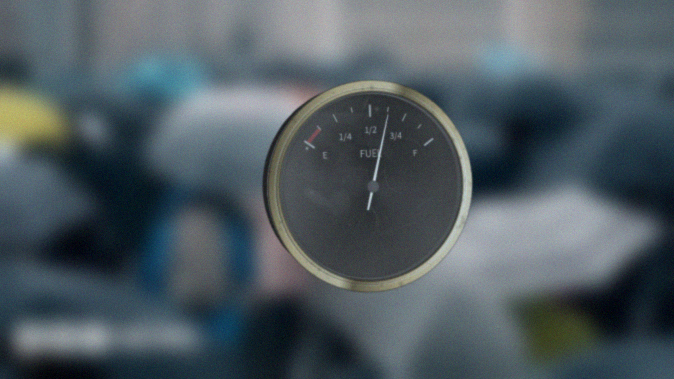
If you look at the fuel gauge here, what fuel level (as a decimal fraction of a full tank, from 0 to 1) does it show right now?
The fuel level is 0.625
